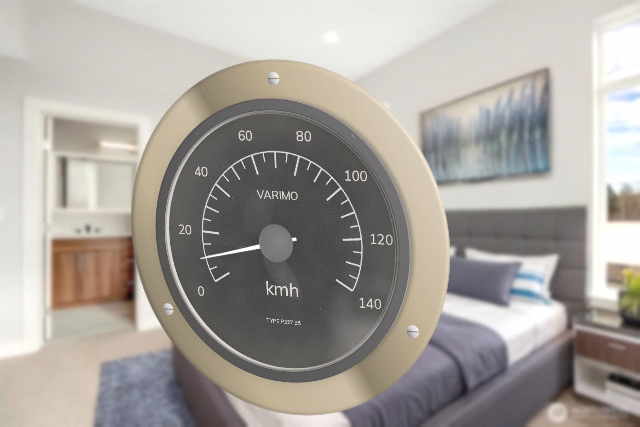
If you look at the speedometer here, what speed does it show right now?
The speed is 10 km/h
